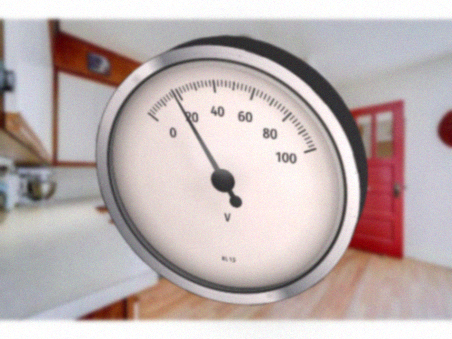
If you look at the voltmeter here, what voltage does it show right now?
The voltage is 20 V
